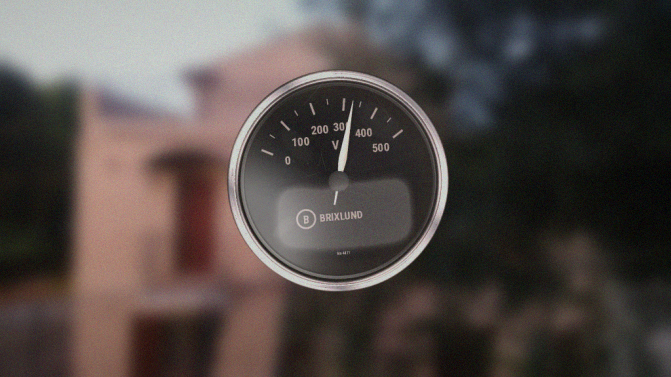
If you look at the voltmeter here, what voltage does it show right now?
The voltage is 325 V
